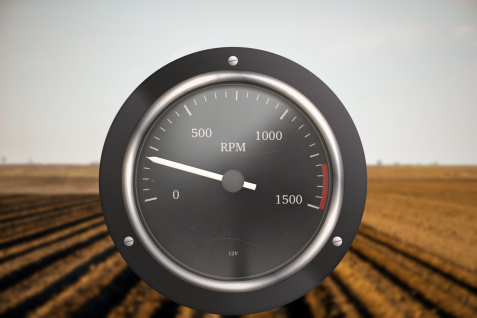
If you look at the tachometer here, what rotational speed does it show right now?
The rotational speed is 200 rpm
